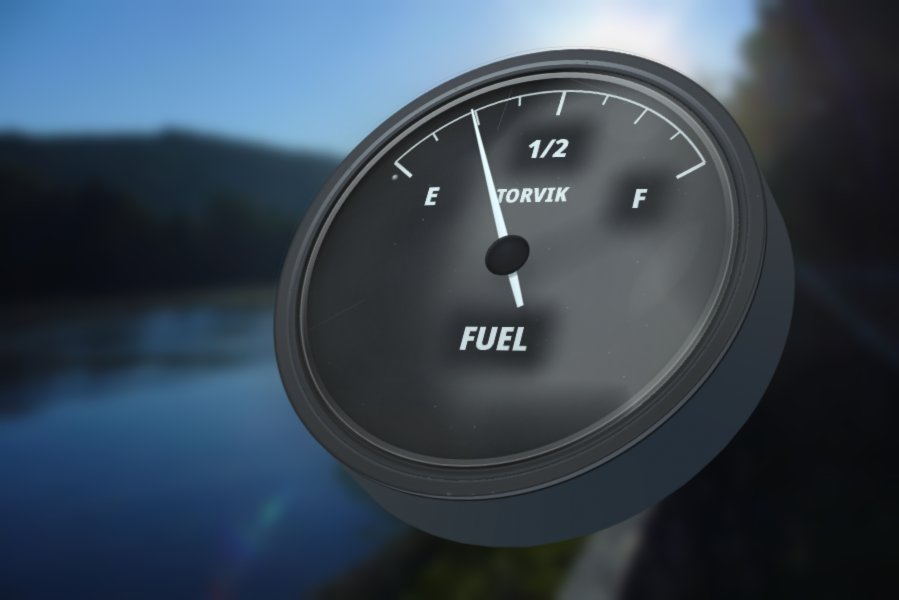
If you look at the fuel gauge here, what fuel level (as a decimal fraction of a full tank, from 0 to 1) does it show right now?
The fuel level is 0.25
